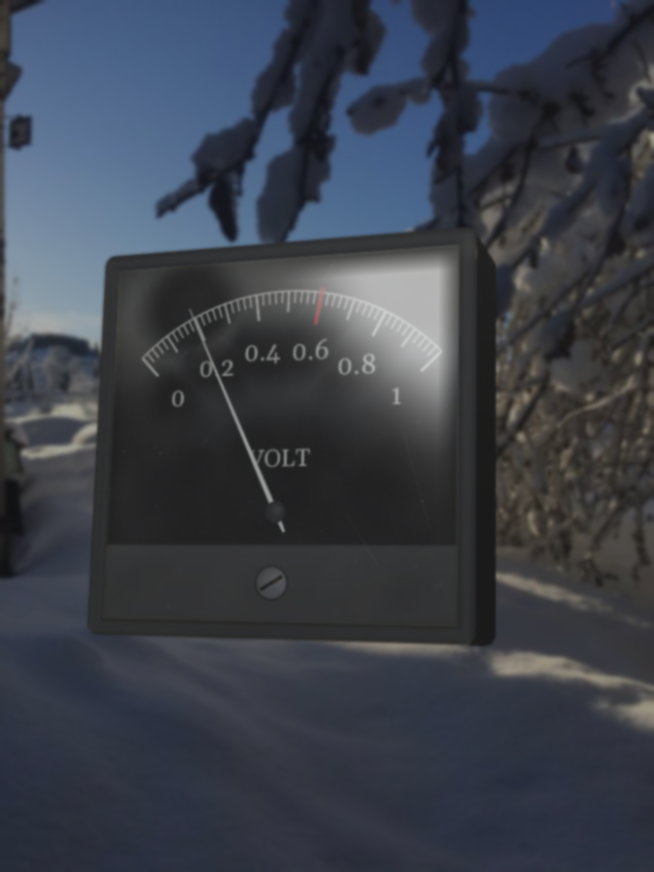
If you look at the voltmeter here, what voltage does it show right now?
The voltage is 0.2 V
